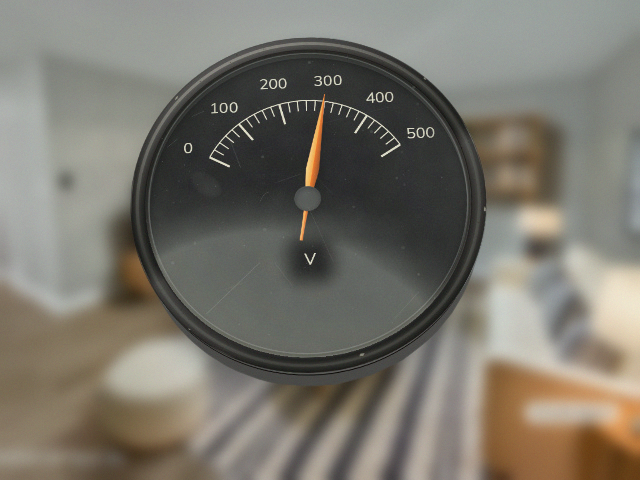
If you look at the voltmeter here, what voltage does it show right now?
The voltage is 300 V
